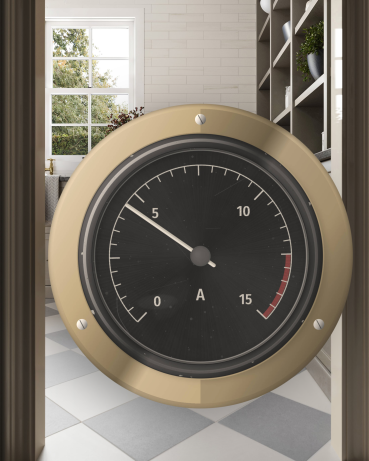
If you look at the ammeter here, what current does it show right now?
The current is 4.5 A
